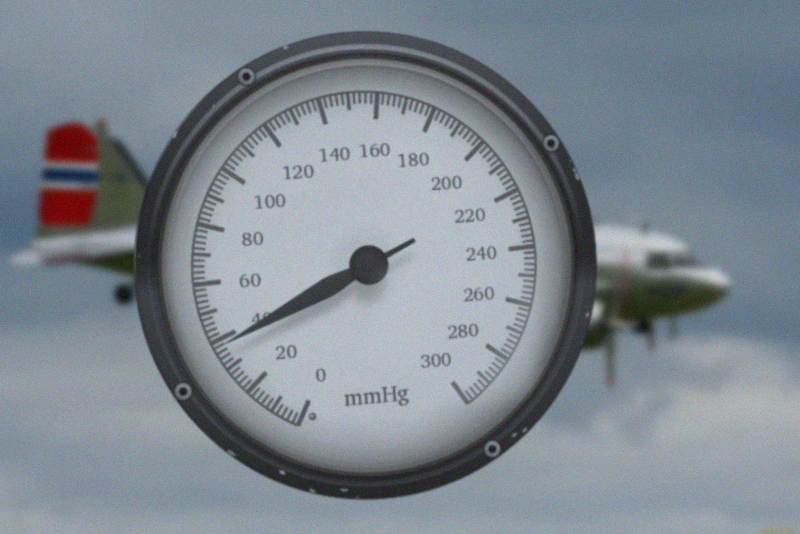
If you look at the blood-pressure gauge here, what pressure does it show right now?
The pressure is 38 mmHg
